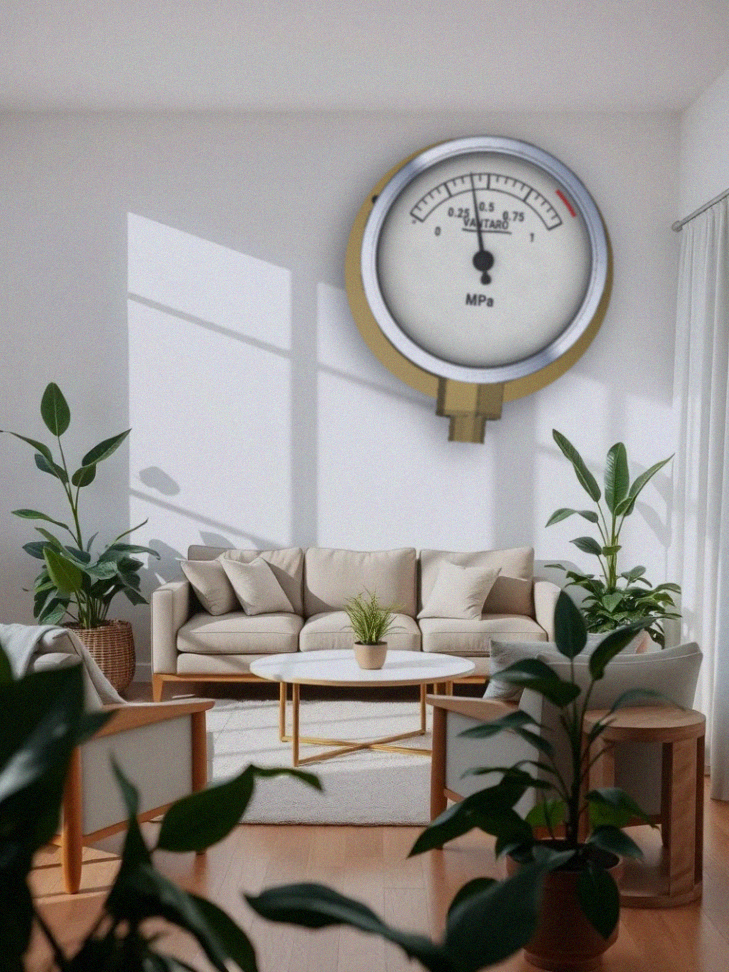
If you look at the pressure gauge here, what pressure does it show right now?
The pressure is 0.4 MPa
